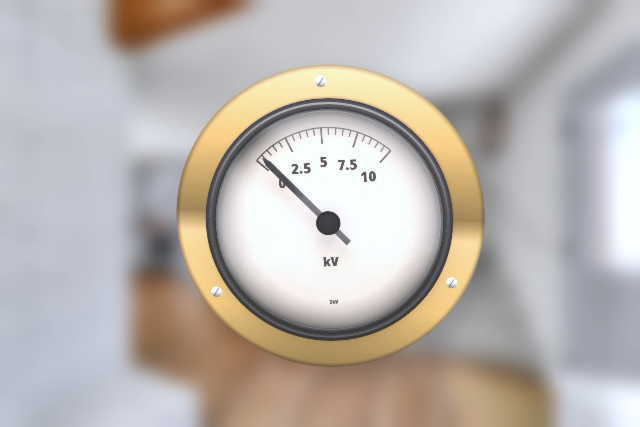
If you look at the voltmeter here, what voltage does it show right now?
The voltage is 0.5 kV
